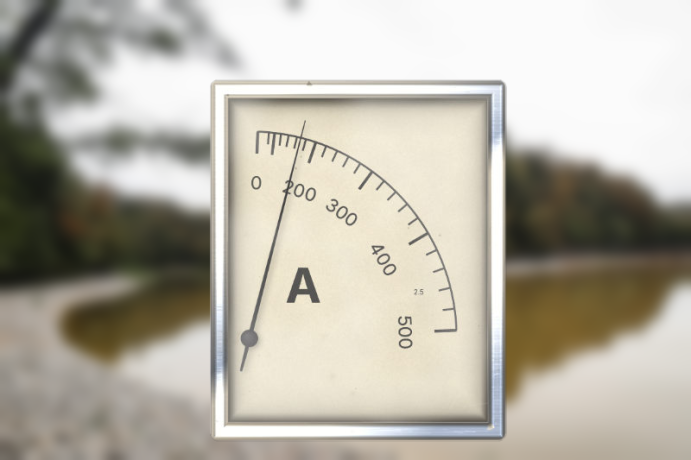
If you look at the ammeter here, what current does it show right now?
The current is 170 A
